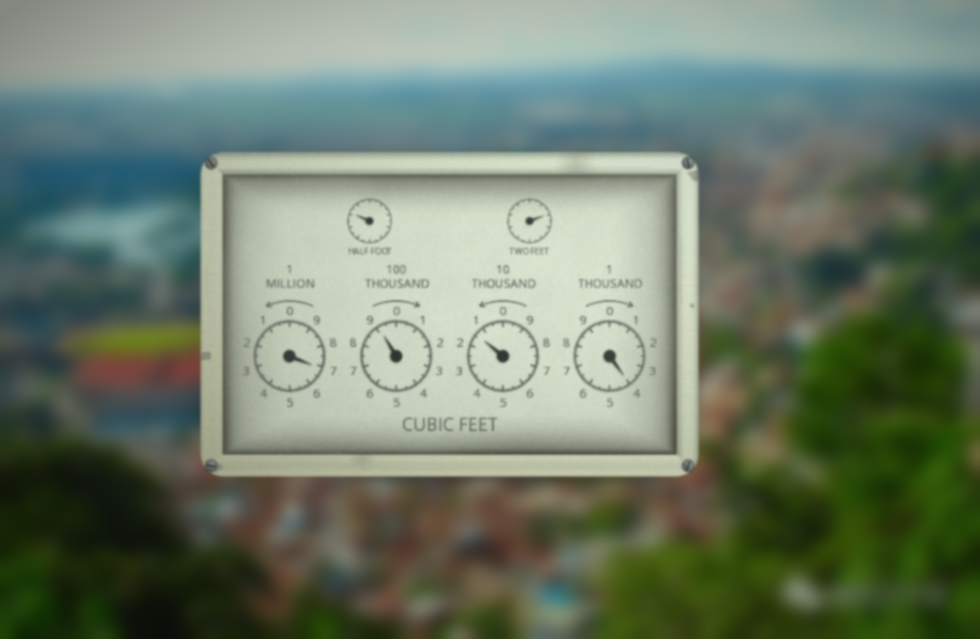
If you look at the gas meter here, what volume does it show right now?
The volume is 691400 ft³
